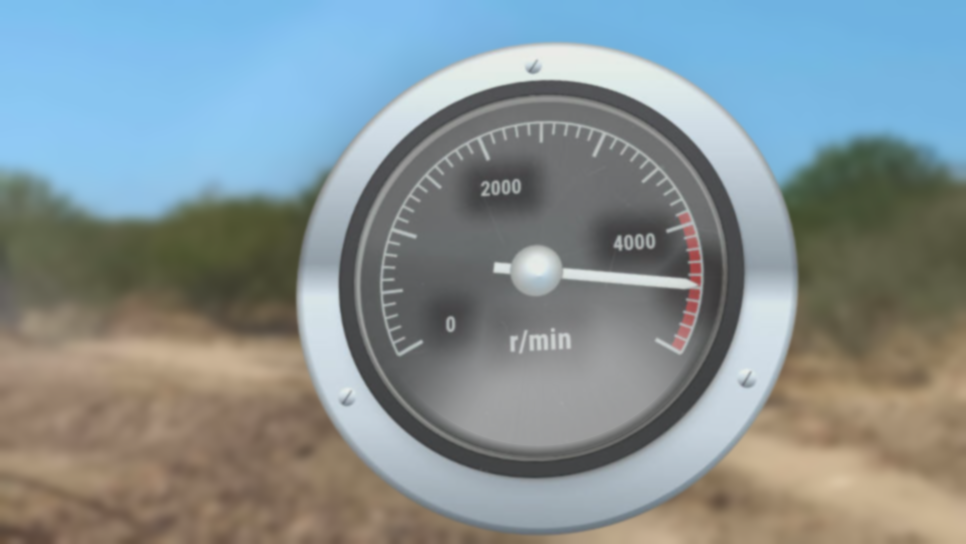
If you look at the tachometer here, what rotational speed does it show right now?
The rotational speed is 4500 rpm
